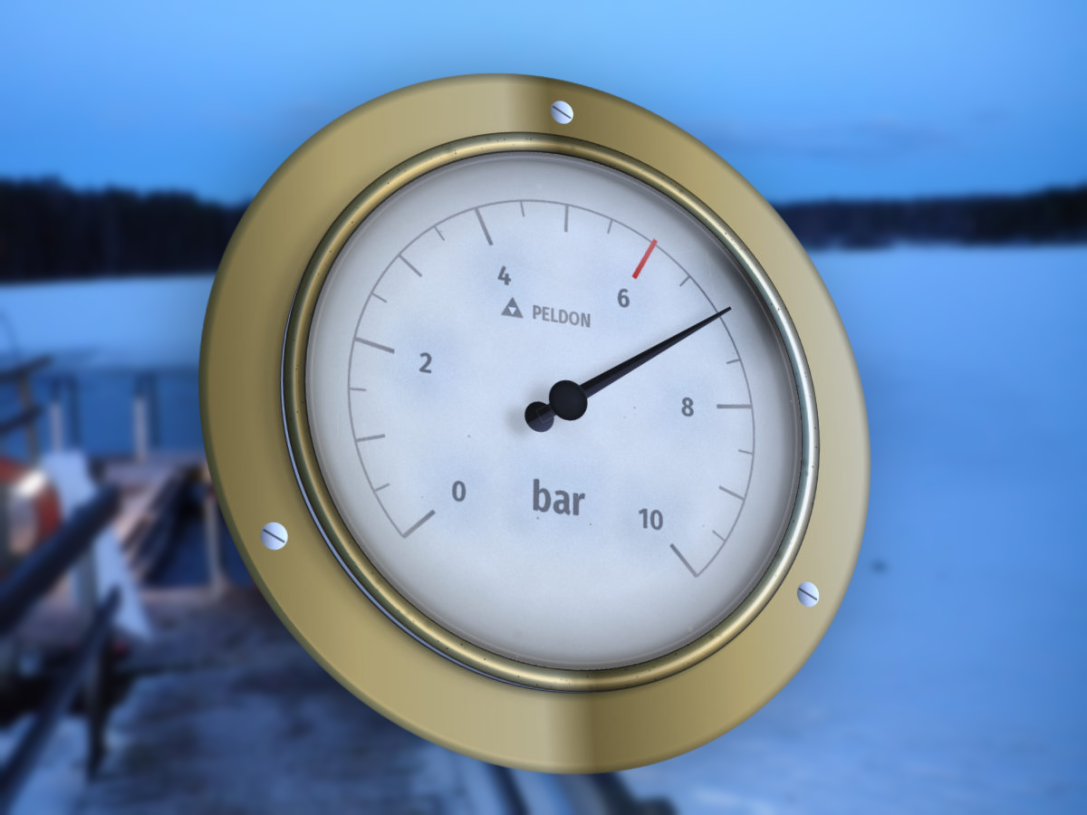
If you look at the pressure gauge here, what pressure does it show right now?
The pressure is 7 bar
